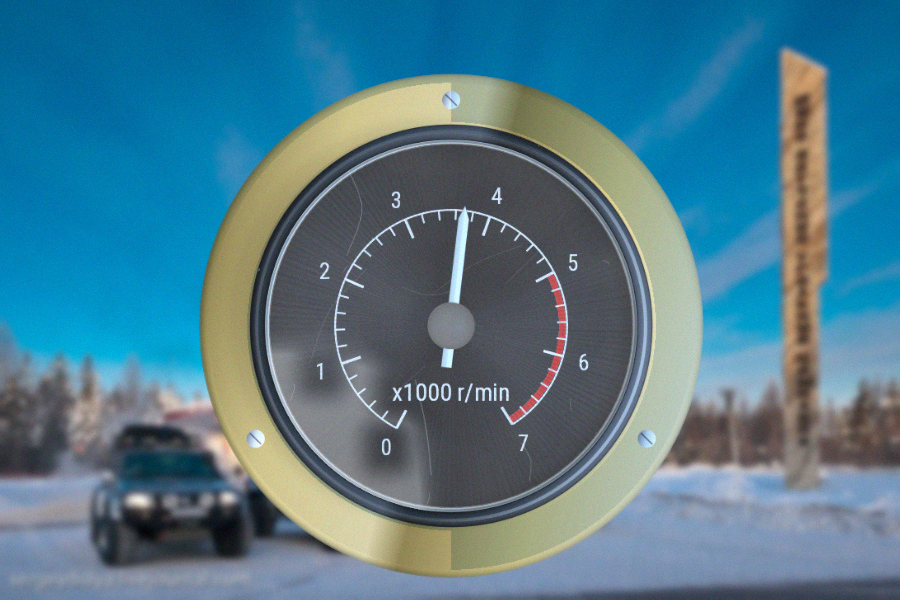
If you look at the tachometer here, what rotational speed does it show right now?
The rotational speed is 3700 rpm
